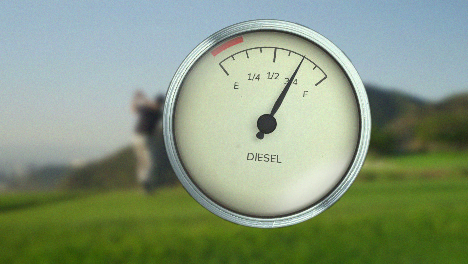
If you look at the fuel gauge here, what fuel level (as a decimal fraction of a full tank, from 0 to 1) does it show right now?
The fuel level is 0.75
